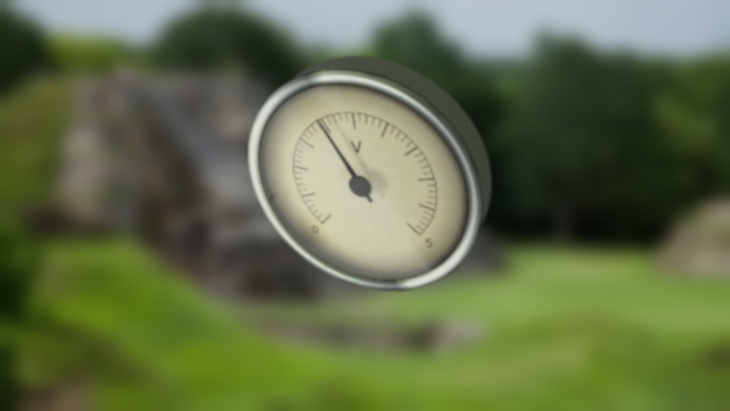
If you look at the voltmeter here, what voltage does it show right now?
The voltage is 2 V
